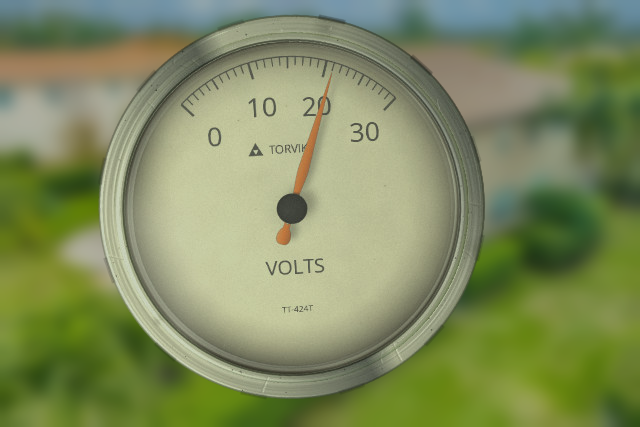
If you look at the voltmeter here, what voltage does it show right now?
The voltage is 21 V
